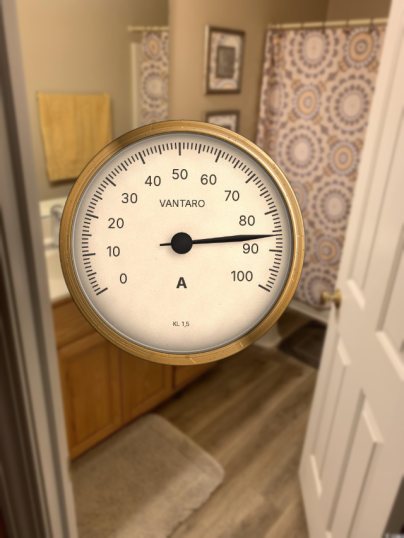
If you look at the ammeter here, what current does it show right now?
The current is 86 A
